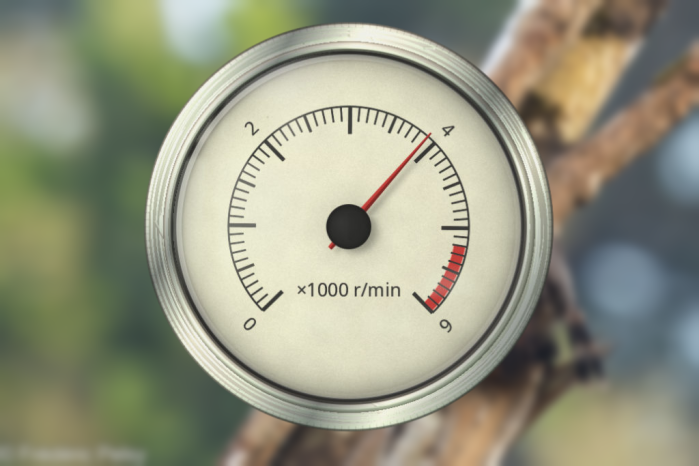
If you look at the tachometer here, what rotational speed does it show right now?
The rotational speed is 3900 rpm
